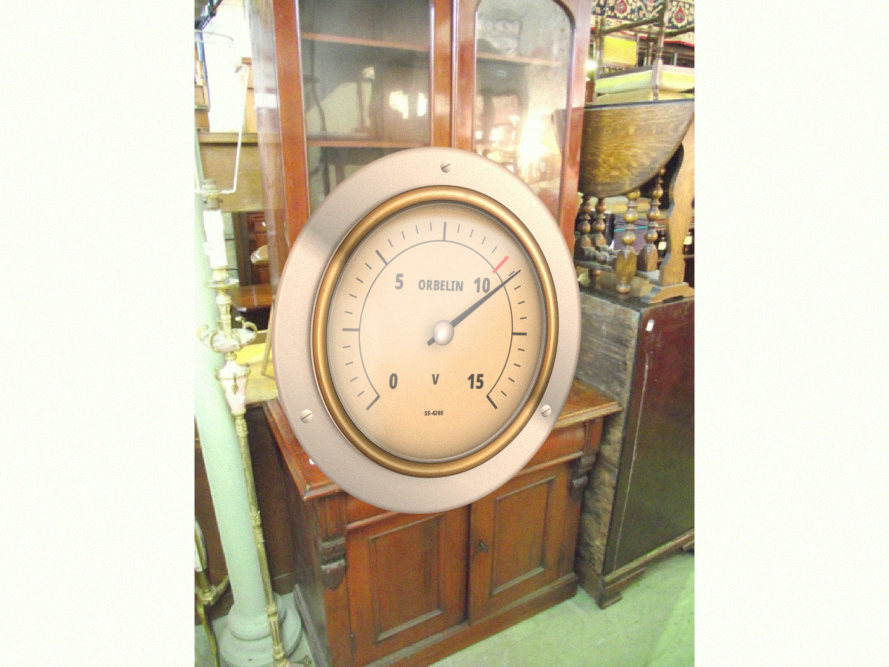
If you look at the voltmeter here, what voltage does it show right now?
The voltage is 10.5 V
